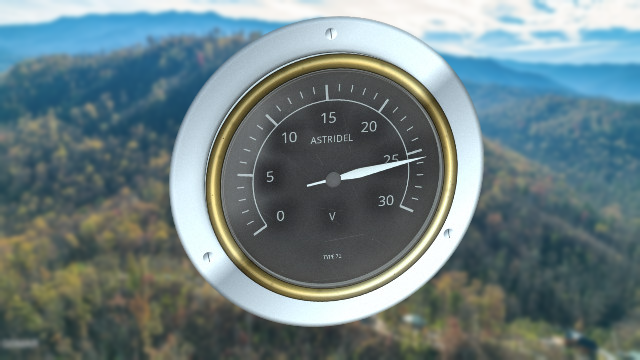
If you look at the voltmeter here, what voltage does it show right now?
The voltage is 25.5 V
